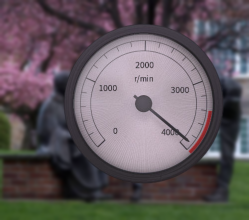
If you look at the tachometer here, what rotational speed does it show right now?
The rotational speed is 3900 rpm
